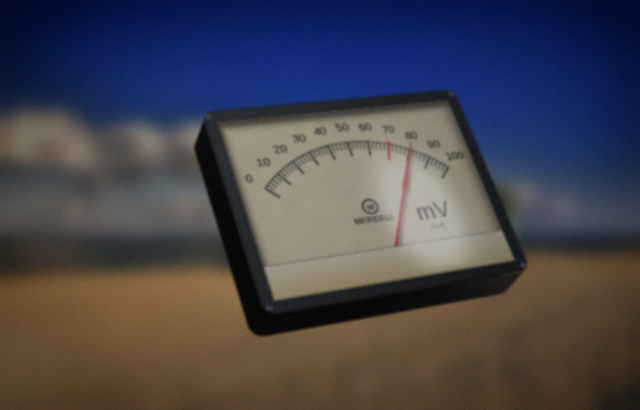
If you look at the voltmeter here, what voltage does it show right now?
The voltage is 80 mV
